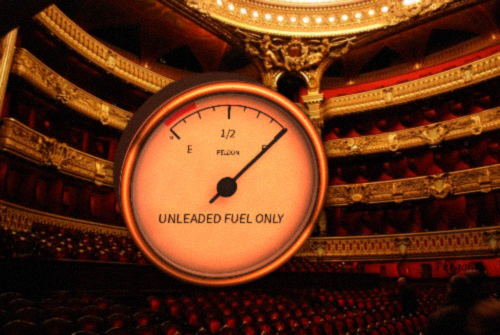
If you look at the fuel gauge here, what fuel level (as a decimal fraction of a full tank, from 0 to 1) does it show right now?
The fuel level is 1
